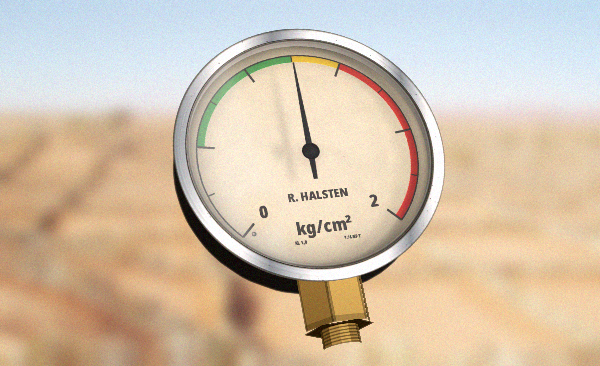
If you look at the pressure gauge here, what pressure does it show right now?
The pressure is 1 kg/cm²
